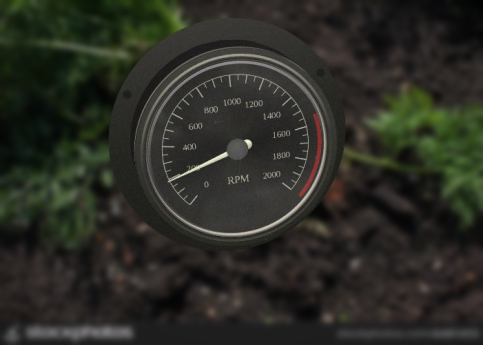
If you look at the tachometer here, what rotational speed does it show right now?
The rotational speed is 200 rpm
